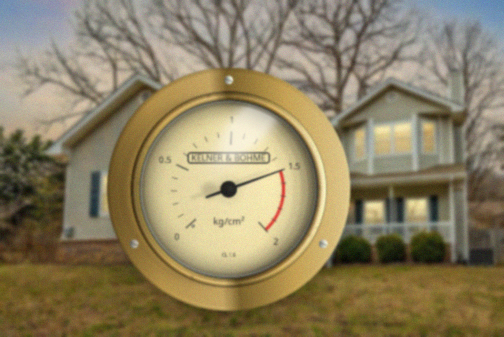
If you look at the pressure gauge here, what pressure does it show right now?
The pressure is 1.5 kg/cm²
